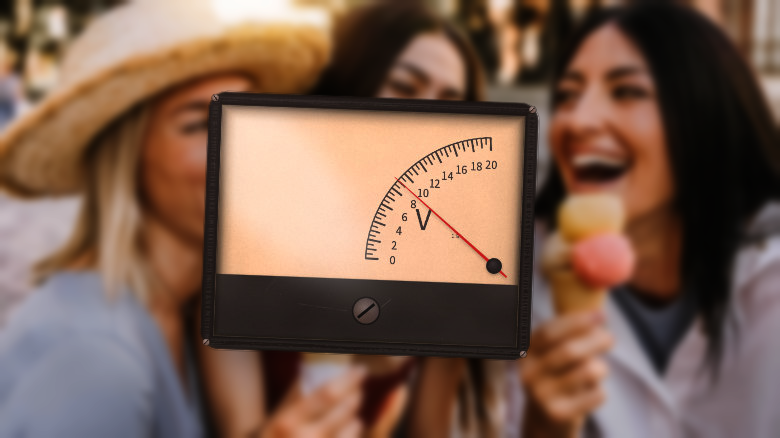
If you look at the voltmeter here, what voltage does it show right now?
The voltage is 9 V
